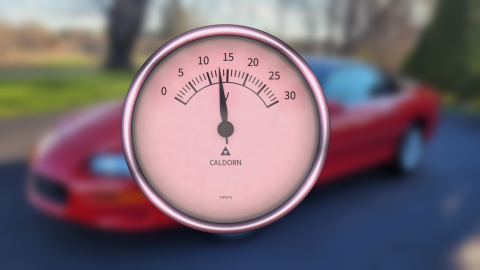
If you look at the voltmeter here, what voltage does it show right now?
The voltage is 13 V
